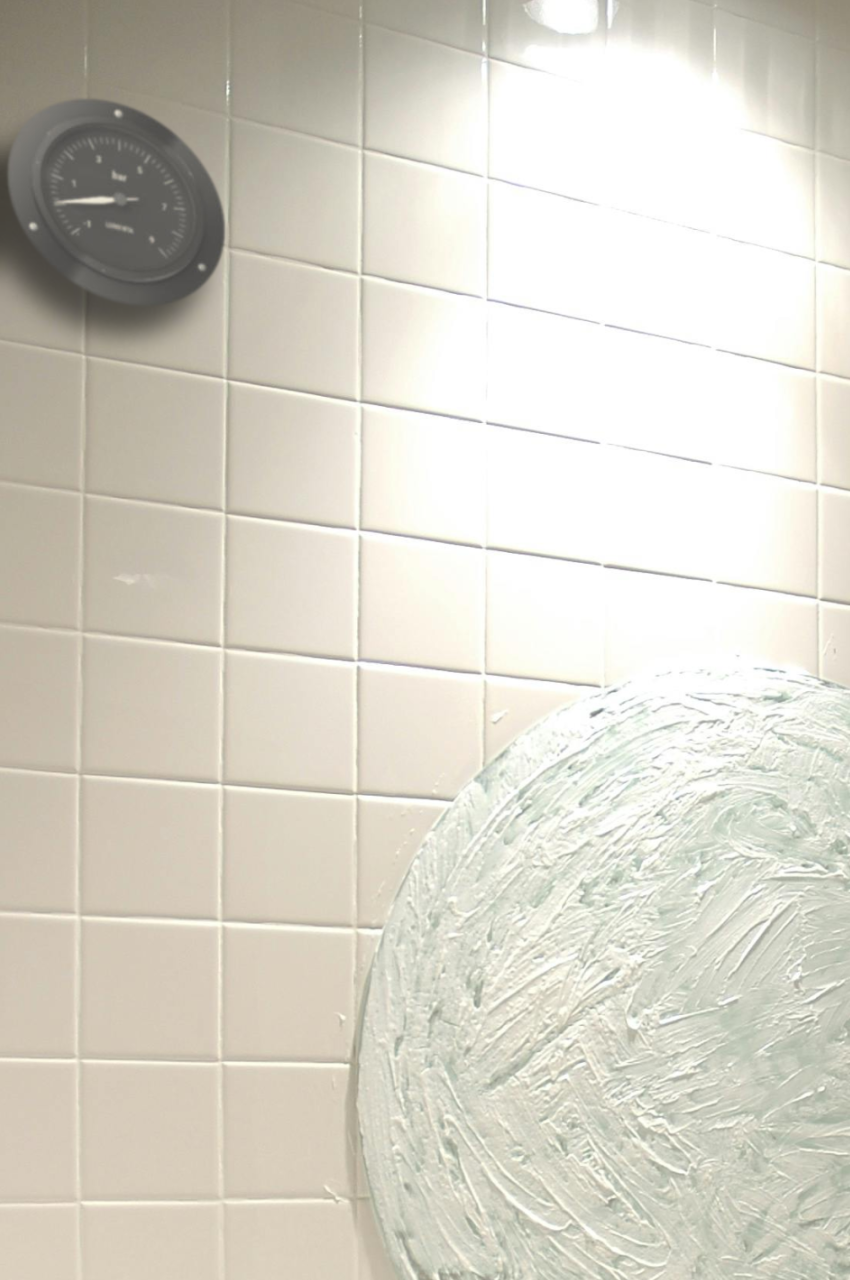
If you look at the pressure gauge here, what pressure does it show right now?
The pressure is 0 bar
